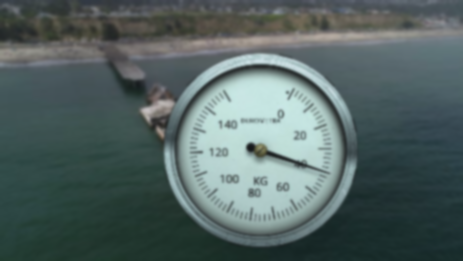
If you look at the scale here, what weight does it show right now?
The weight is 40 kg
